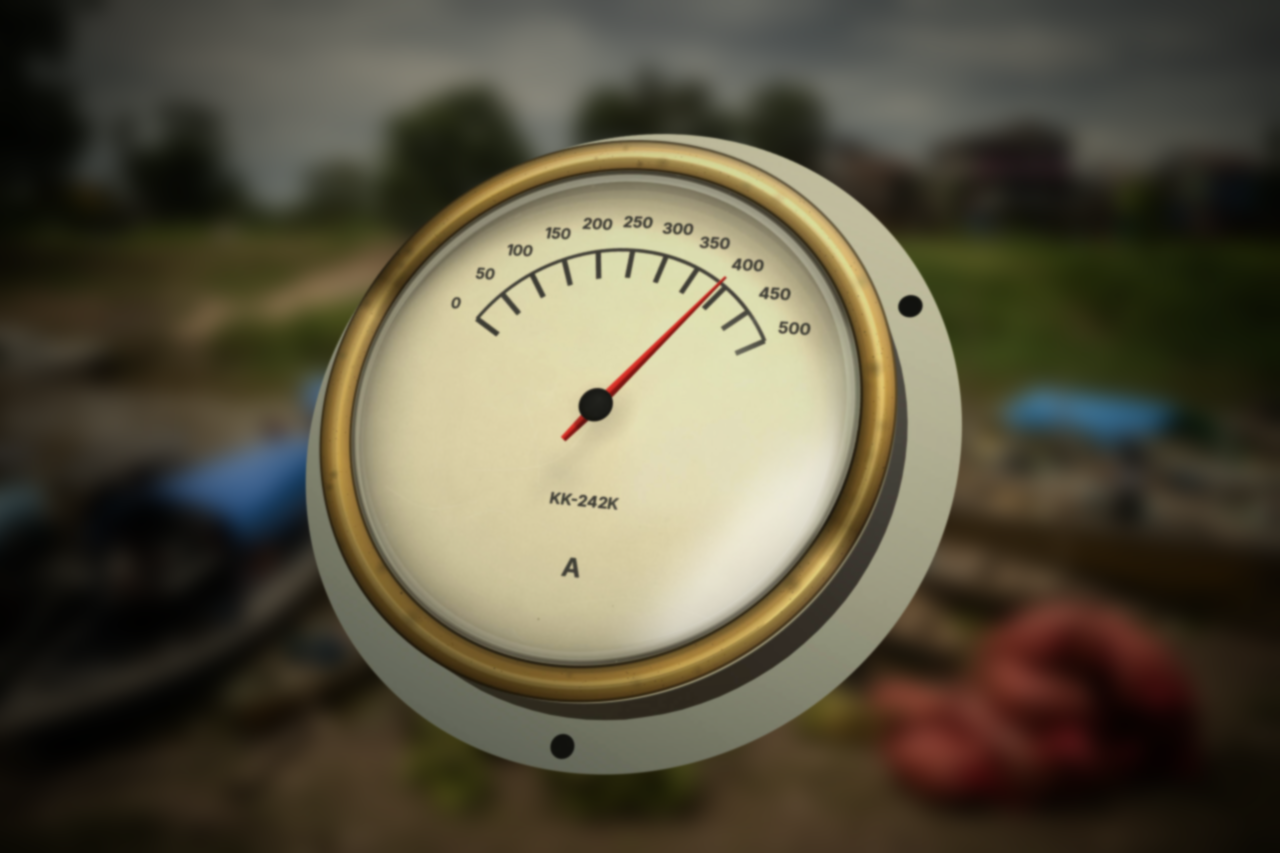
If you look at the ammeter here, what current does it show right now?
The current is 400 A
